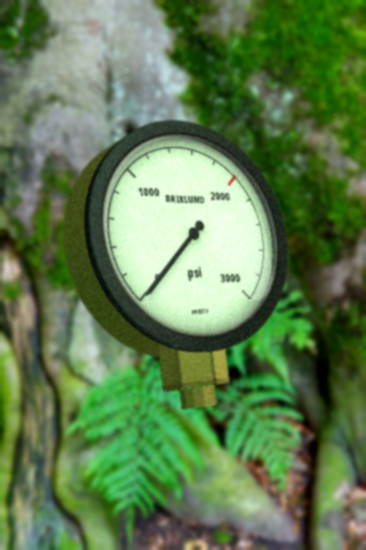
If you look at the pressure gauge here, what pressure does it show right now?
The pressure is 0 psi
